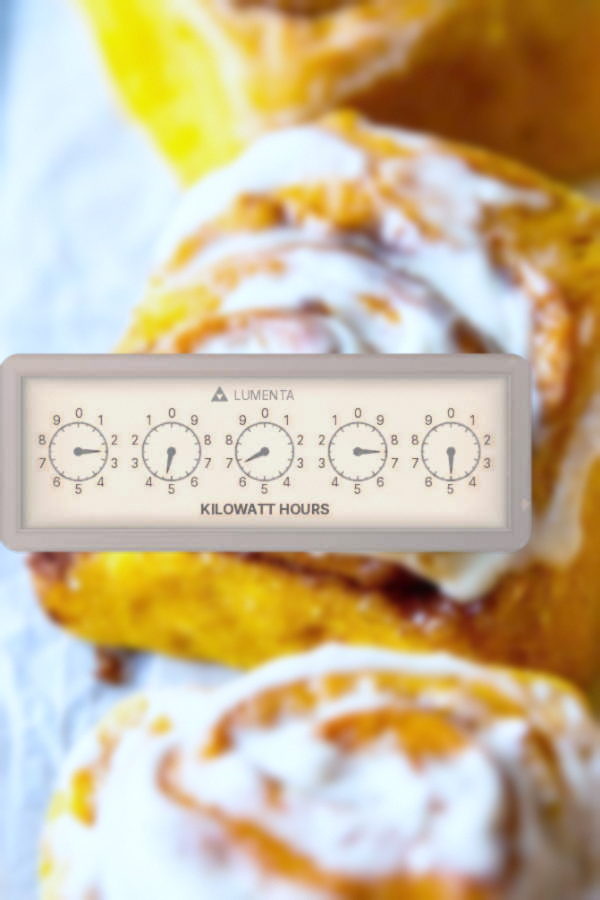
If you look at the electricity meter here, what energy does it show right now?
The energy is 24675 kWh
